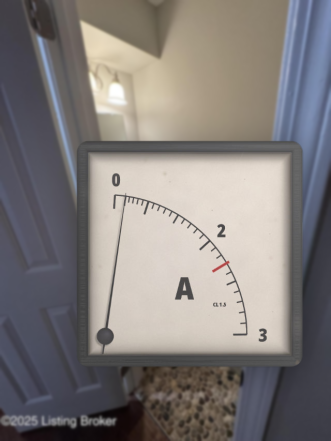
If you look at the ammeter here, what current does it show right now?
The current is 0.5 A
